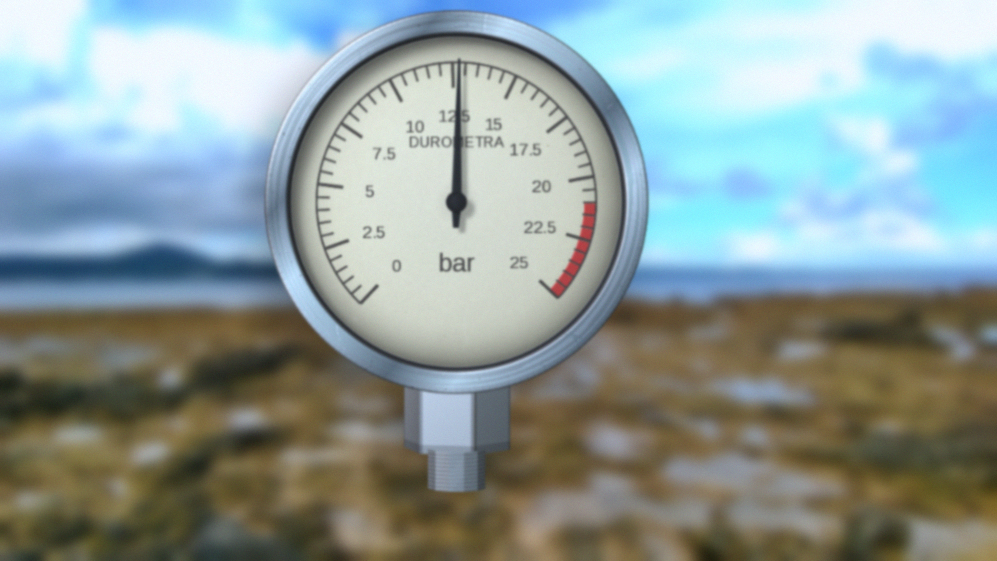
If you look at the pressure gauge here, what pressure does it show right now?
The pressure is 12.75 bar
